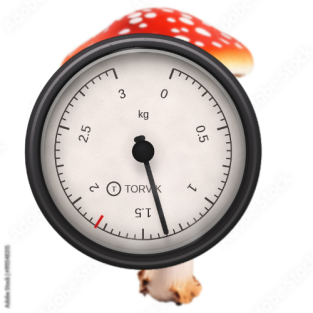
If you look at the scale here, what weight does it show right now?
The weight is 1.35 kg
